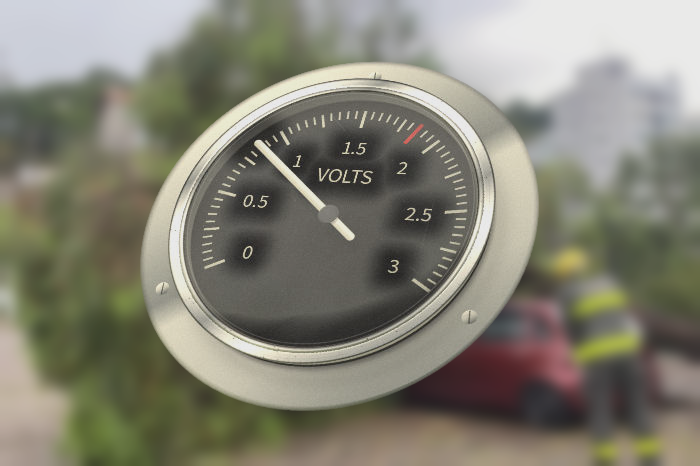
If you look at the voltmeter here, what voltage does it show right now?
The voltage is 0.85 V
